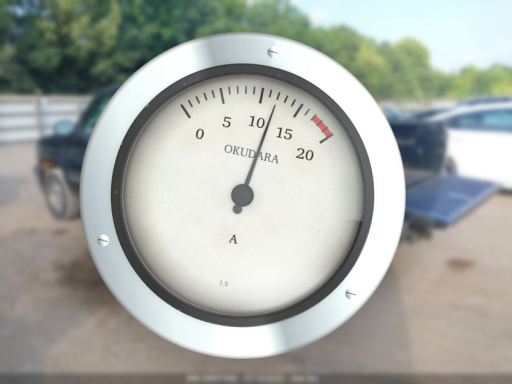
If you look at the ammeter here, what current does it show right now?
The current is 12 A
